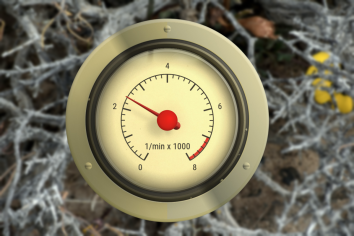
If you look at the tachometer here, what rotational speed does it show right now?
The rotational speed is 2400 rpm
